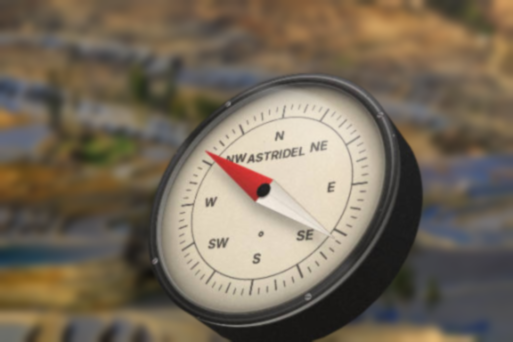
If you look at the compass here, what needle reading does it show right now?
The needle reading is 305 °
